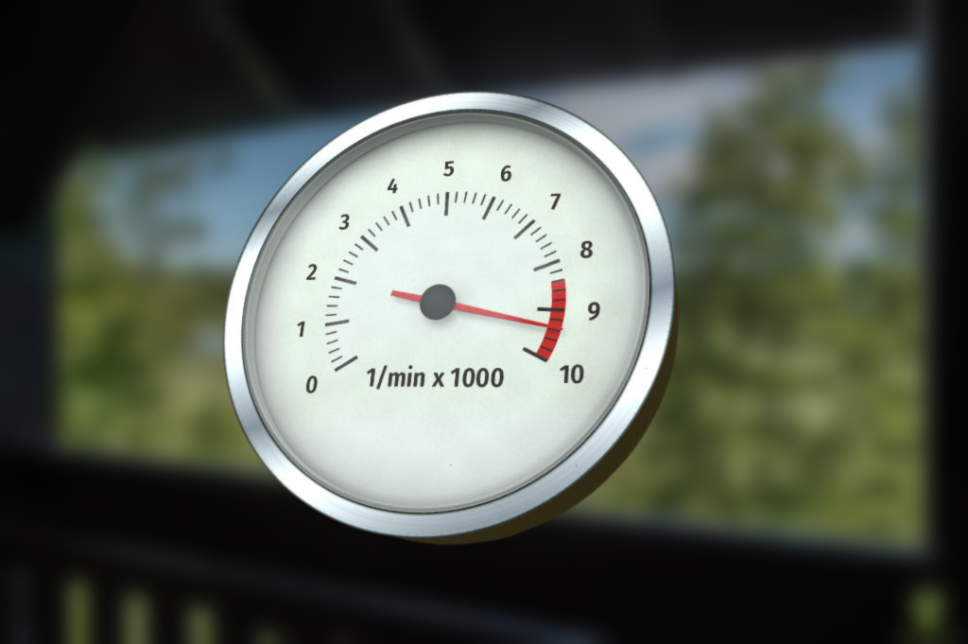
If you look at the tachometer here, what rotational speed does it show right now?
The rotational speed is 9400 rpm
